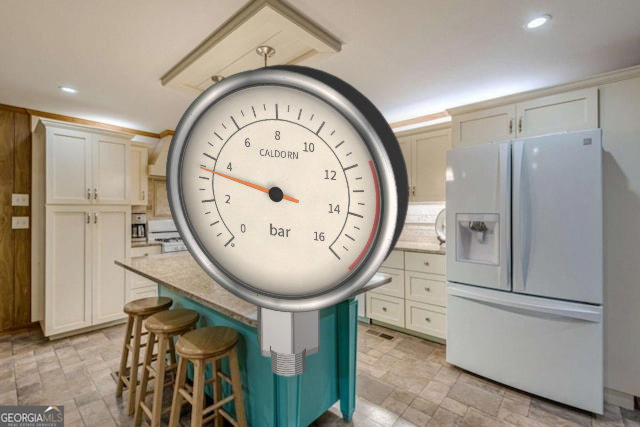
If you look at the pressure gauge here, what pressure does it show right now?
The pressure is 3.5 bar
